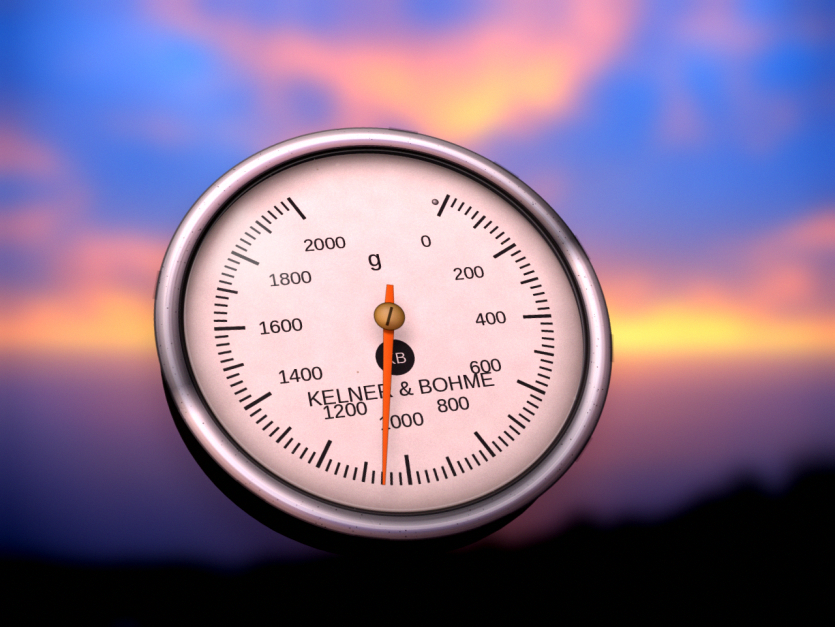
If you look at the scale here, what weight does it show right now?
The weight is 1060 g
